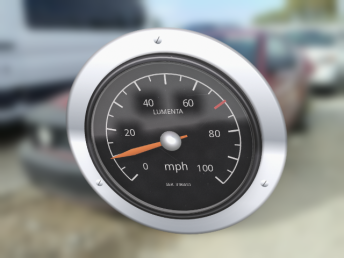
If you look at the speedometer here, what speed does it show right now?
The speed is 10 mph
